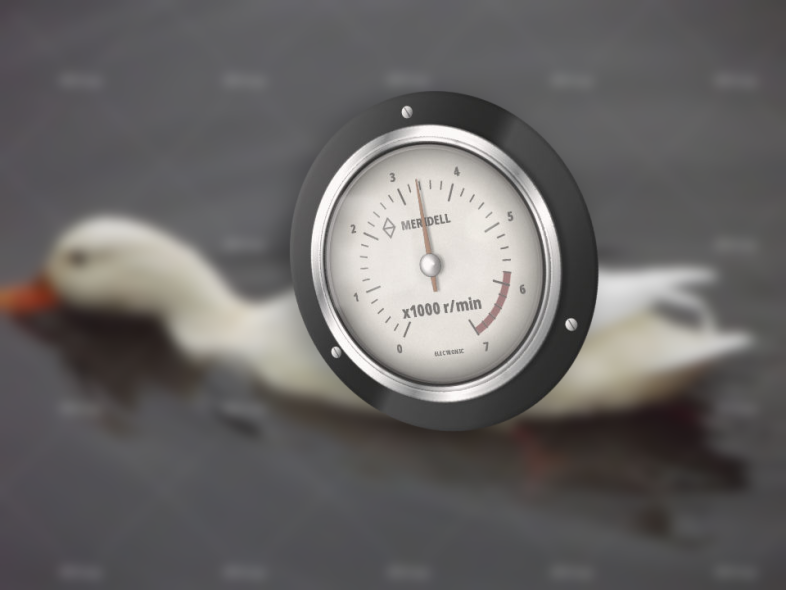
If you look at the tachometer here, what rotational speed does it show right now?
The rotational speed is 3400 rpm
